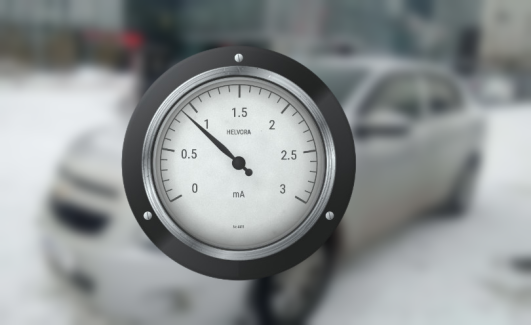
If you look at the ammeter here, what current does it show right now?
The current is 0.9 mA
